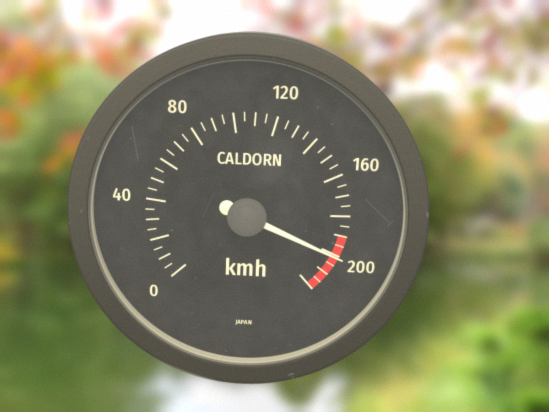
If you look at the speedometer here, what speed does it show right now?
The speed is 200 km/h
